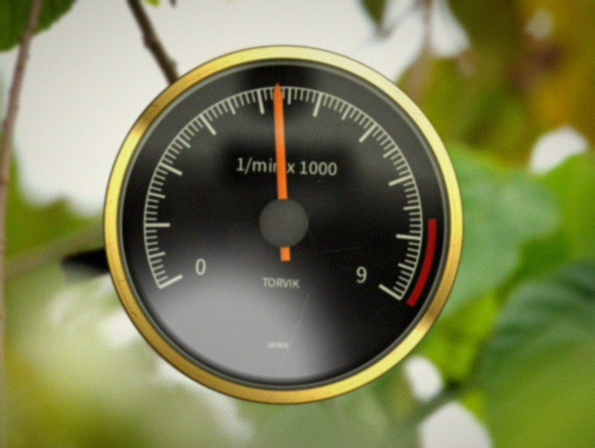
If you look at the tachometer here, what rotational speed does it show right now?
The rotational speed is 4300 rpm
